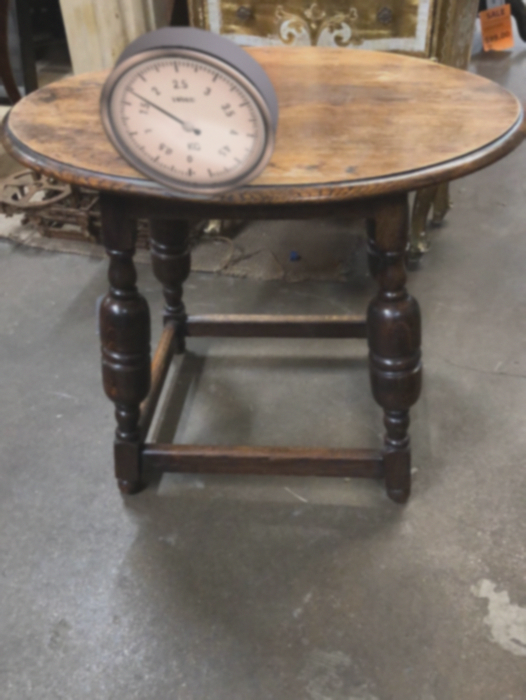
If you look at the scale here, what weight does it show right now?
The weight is 1.75 kg
